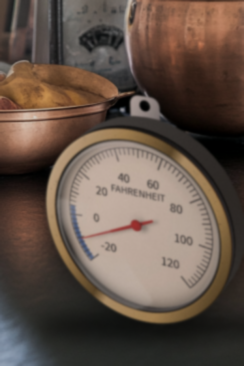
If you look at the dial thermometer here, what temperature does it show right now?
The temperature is -10 °F
